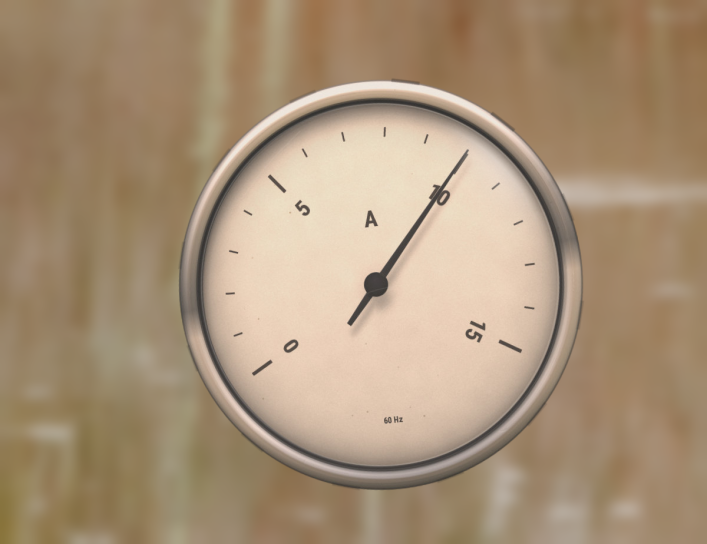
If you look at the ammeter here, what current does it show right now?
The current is 10 A
